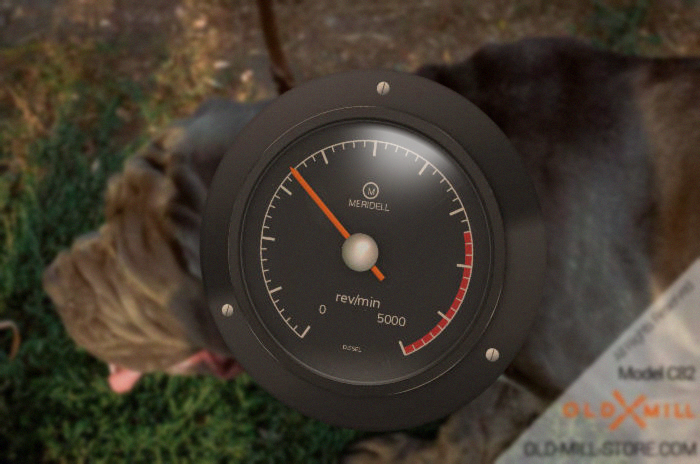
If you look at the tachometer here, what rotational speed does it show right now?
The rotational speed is 1700 rpm
